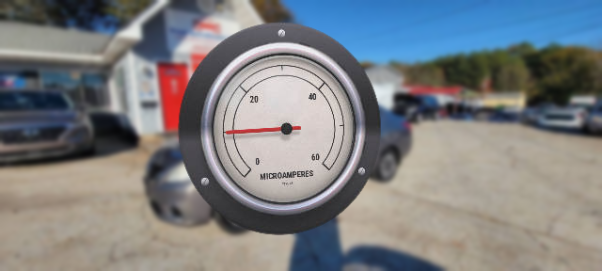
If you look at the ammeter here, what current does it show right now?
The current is 10 µA
